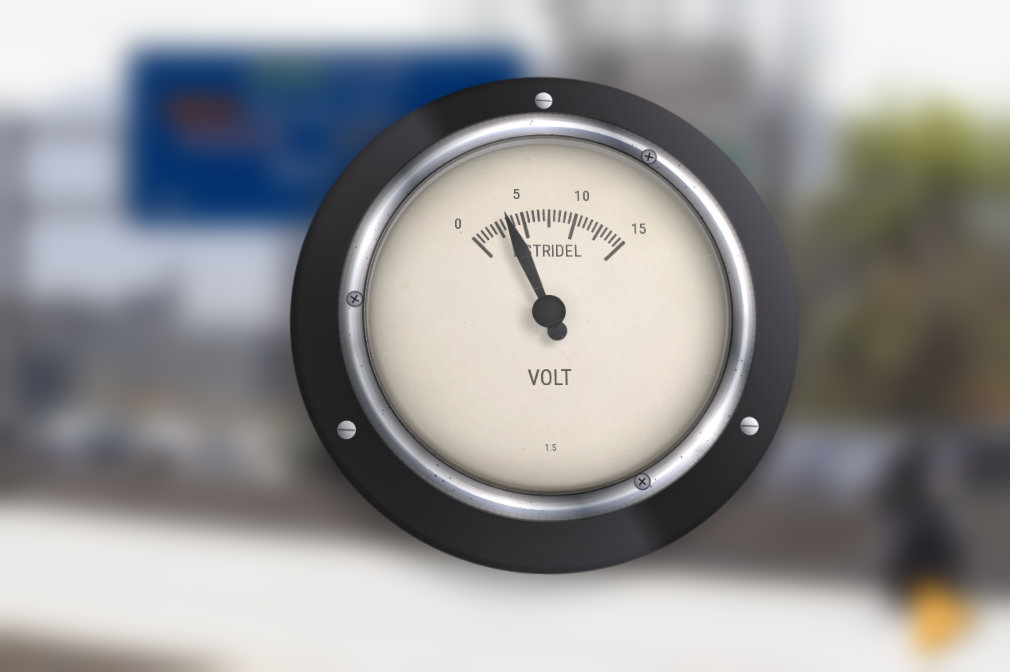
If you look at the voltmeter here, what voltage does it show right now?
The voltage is 3.5 V
